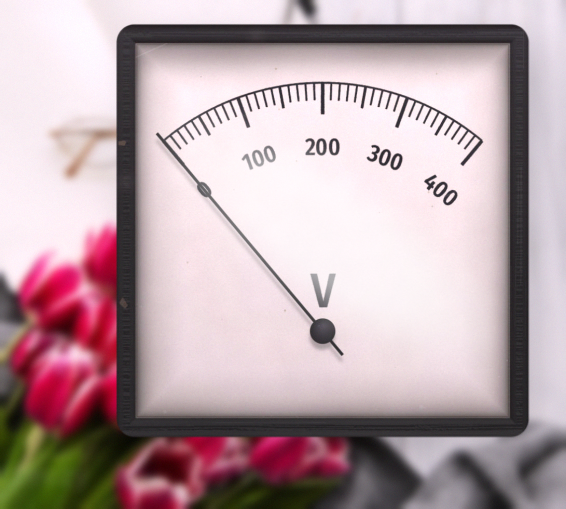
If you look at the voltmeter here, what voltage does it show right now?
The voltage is 0 V
